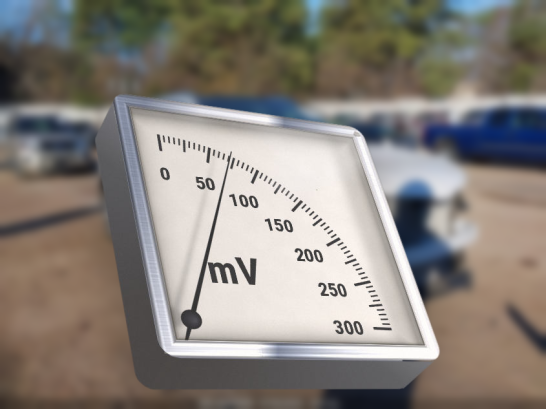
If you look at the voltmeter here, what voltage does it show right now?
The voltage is 70 mV
